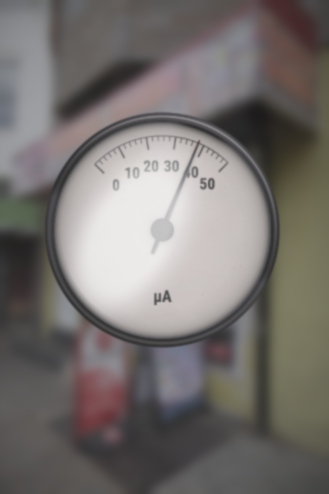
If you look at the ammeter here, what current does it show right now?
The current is 38 µA
